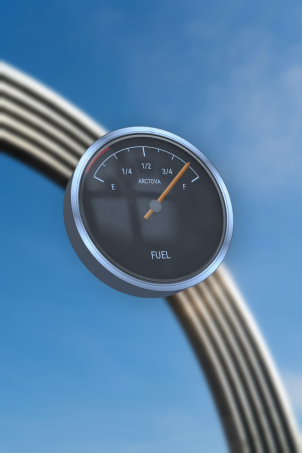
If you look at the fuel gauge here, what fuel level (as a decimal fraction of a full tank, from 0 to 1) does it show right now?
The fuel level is 0.875
